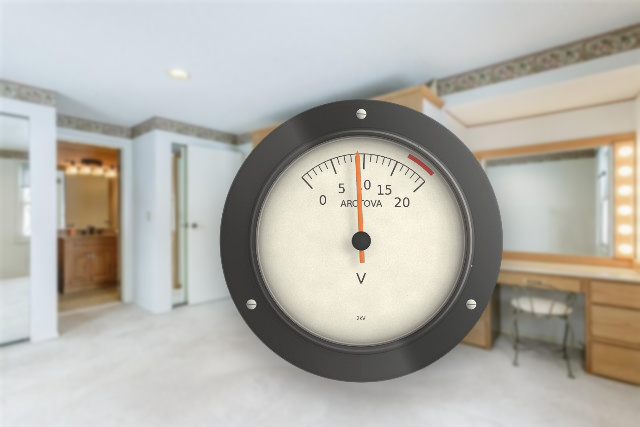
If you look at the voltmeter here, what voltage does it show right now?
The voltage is 9 V
